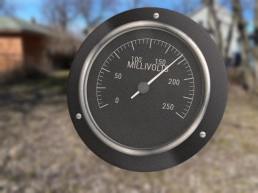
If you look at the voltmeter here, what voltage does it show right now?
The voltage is 170 mV
